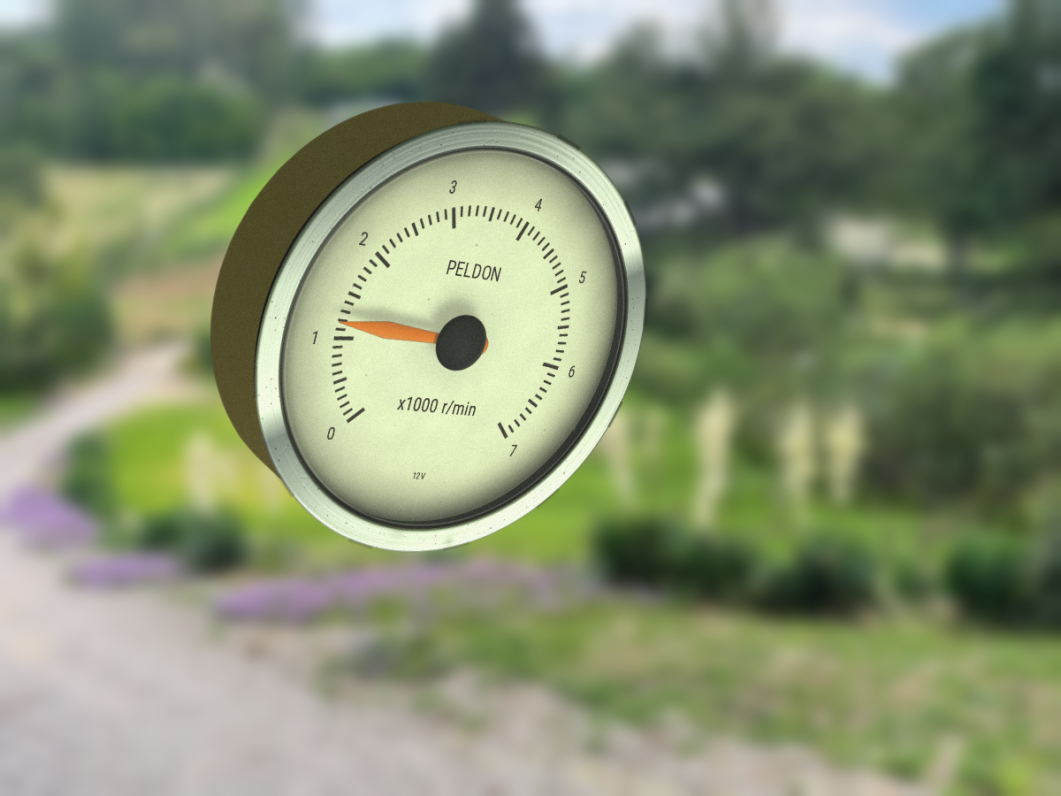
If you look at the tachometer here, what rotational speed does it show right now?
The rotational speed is 1200 rpm
